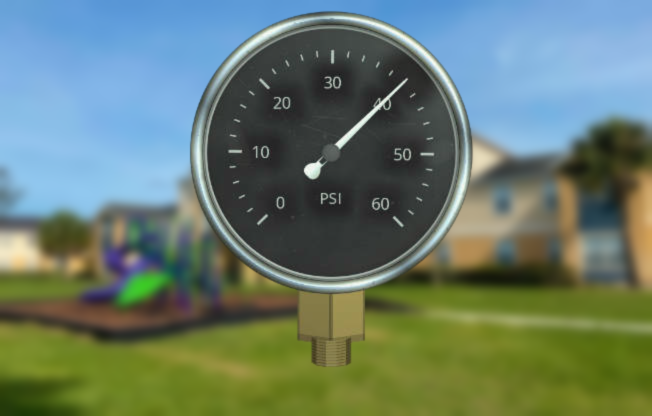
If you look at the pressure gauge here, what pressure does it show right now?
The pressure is 40 psi
